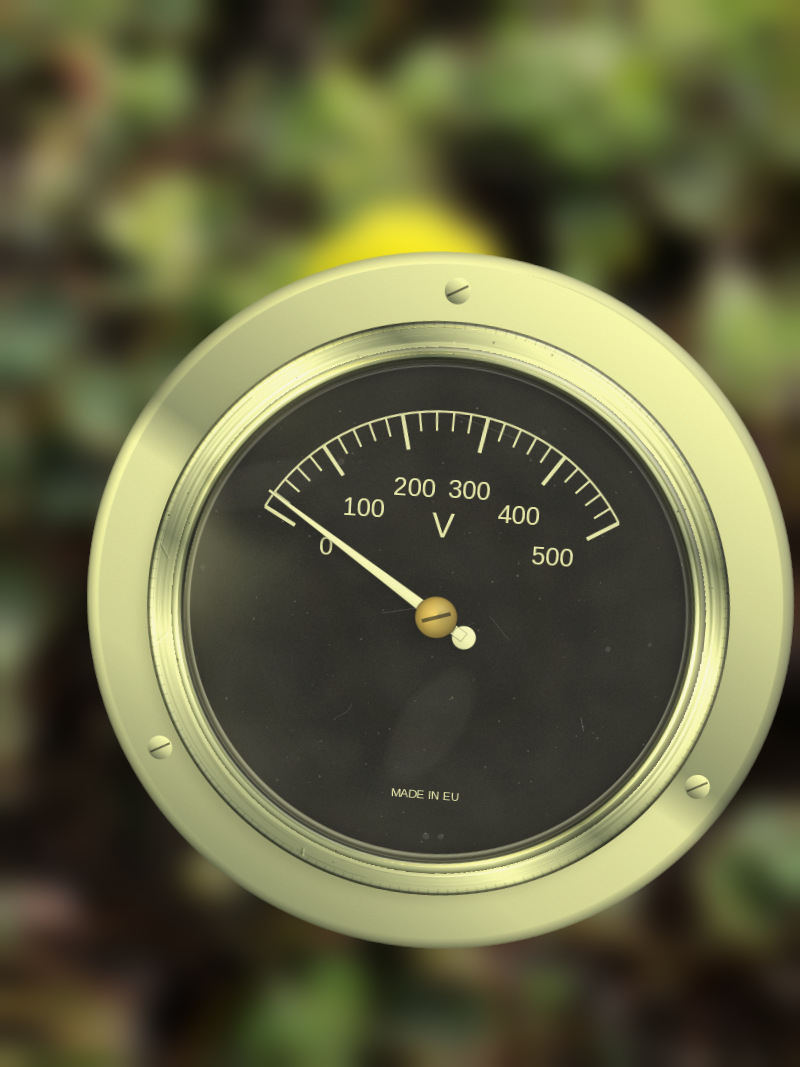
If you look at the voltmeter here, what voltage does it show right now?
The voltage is 20 V
